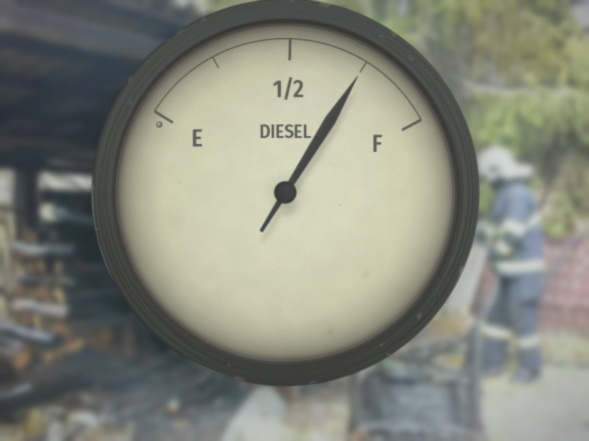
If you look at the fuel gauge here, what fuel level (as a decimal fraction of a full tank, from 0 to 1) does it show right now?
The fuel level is 0.75
